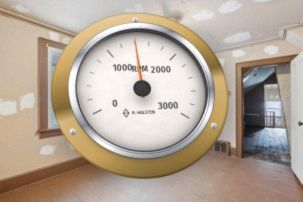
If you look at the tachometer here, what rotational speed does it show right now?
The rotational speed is 1400 rpm
